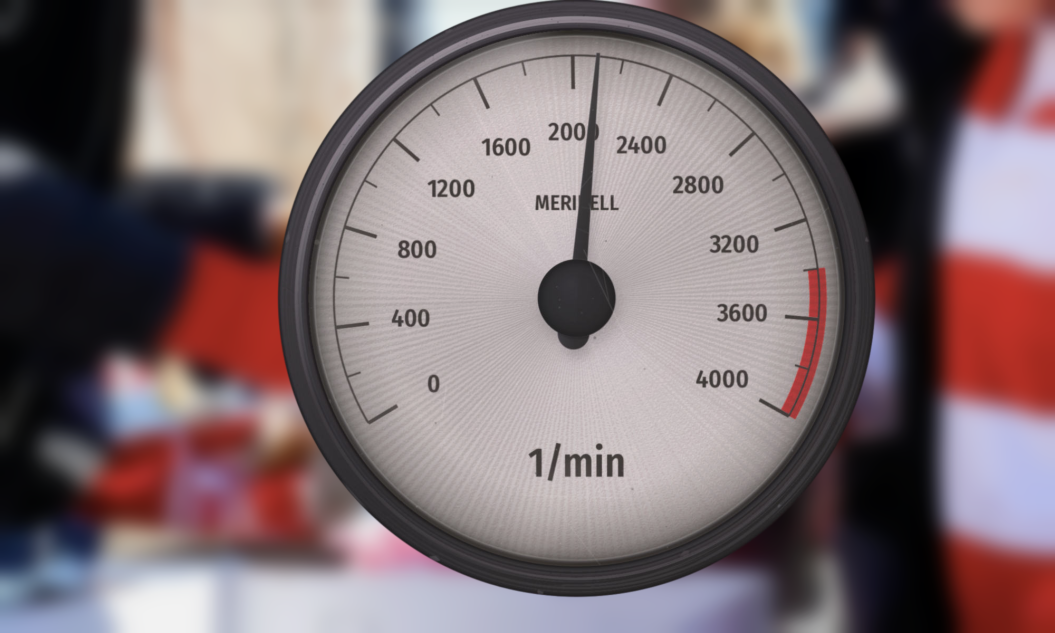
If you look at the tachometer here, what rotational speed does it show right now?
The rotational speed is 2100 rpm
